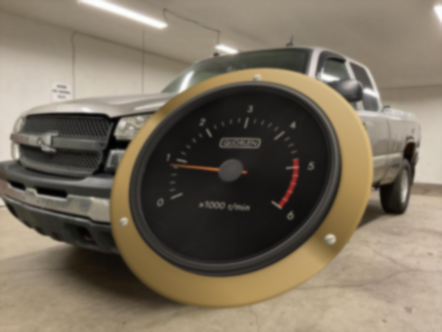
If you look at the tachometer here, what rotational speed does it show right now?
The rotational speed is 800 rpm
